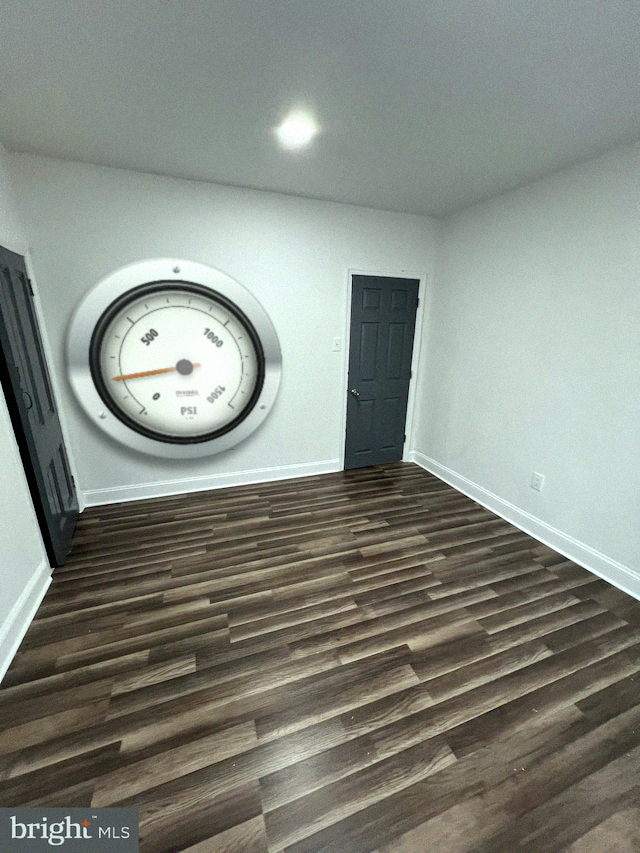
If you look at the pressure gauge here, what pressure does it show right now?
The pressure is 200 psi
